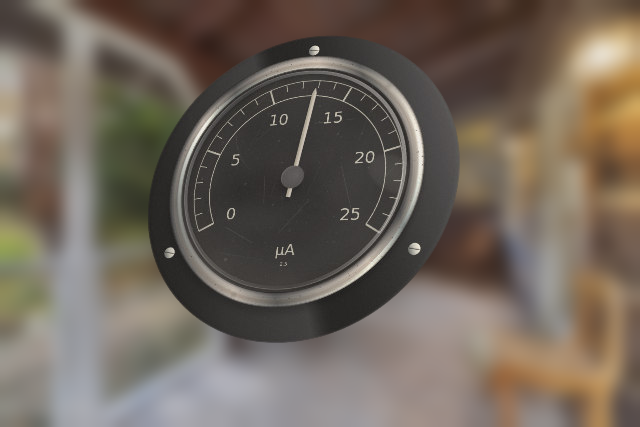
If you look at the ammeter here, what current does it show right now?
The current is 13 µA
